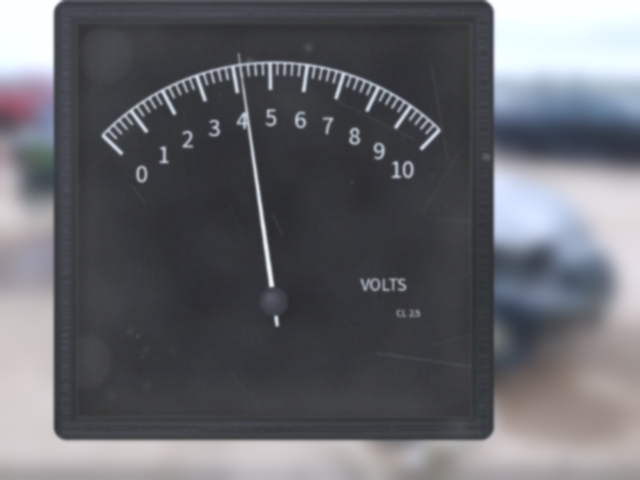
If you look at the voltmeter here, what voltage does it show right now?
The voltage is 4.2 V
